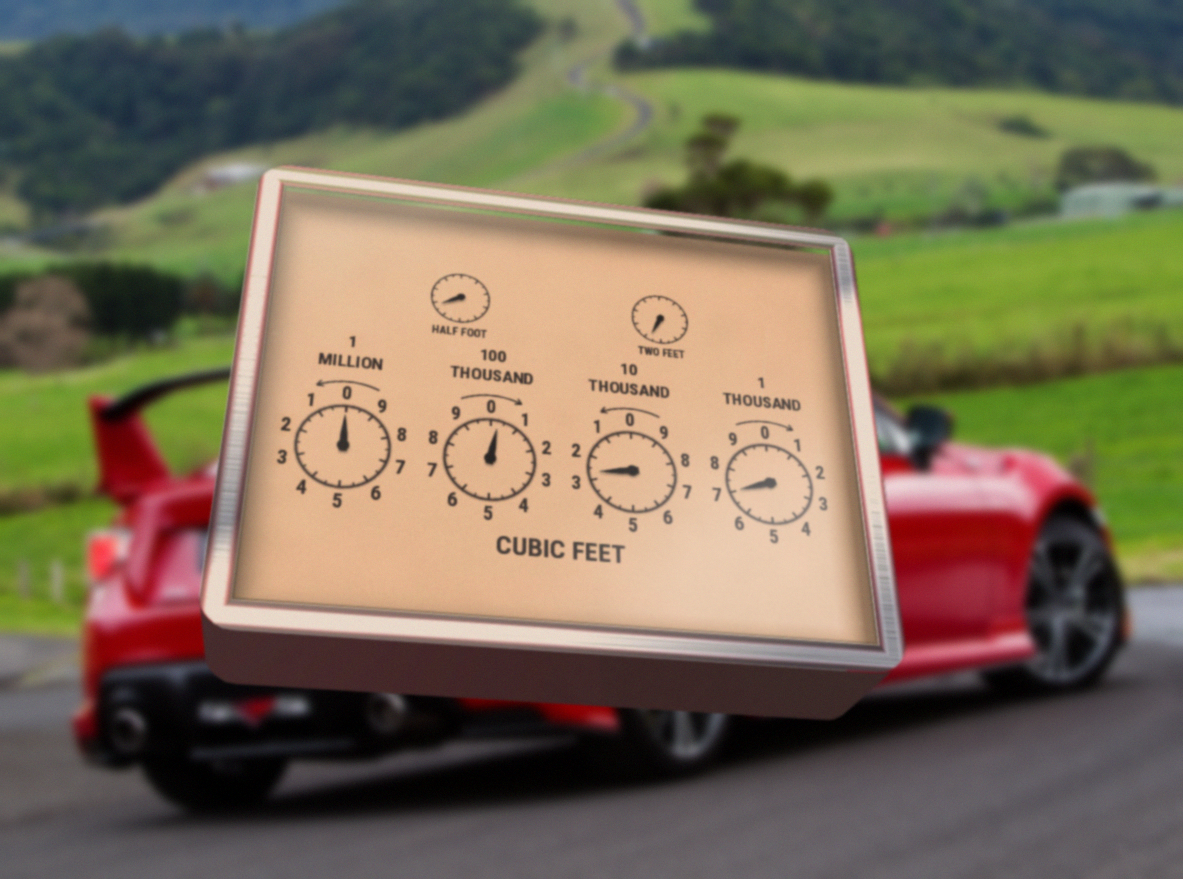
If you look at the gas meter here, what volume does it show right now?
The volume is 2700 ft³
